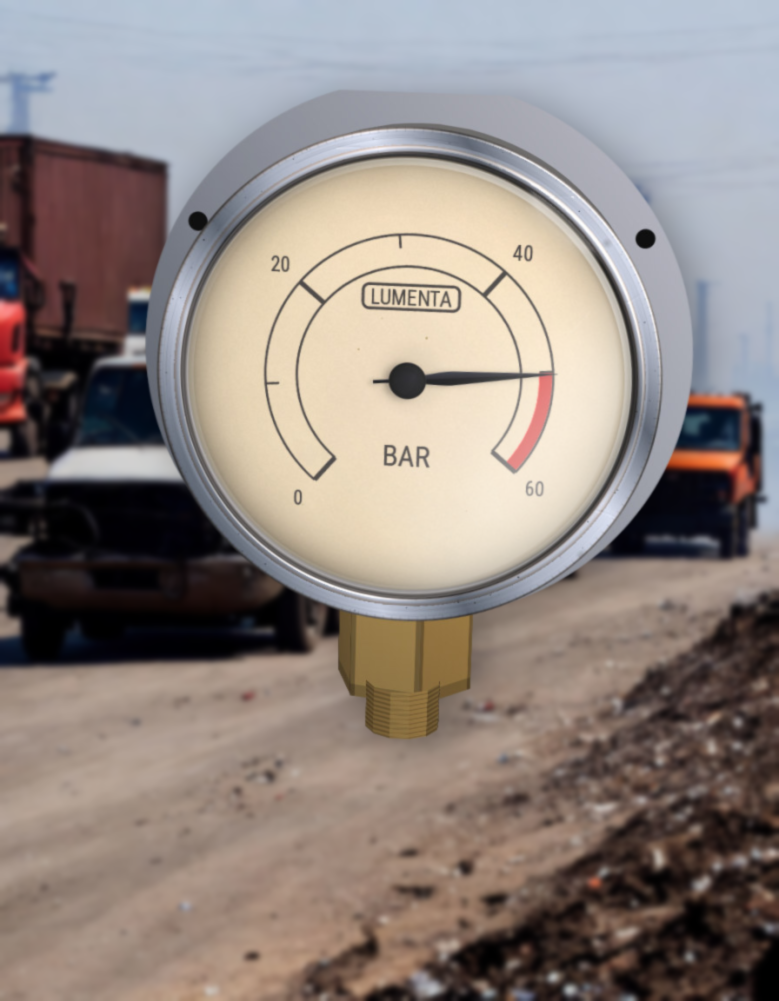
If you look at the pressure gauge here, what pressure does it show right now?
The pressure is 50 bar
